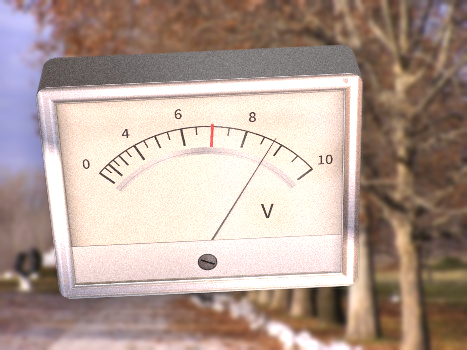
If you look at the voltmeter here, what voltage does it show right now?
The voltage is 8.75 V
